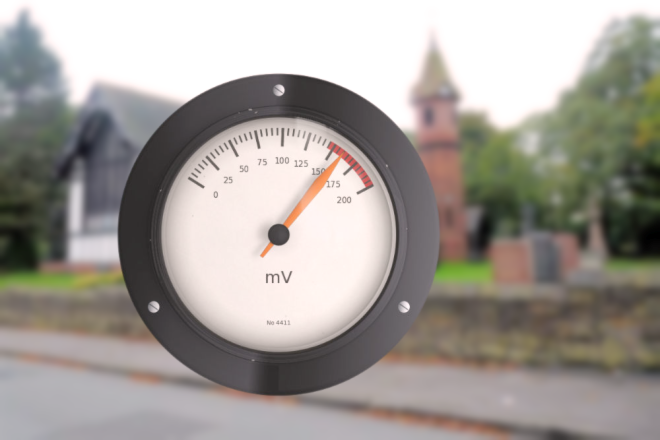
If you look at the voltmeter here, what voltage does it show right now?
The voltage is 160 mV
